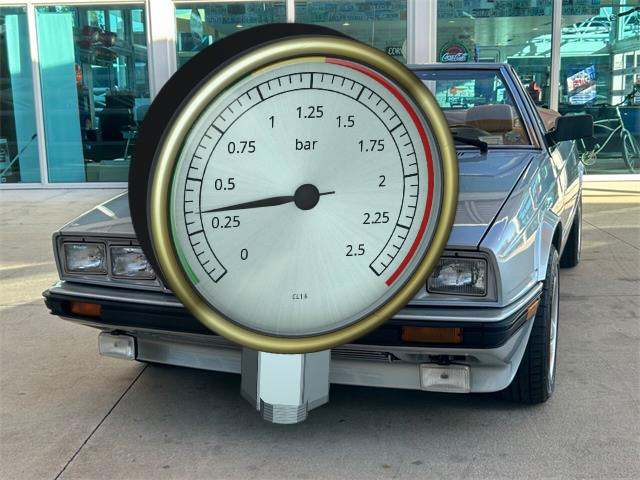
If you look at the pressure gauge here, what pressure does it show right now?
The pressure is 0.35 bar
